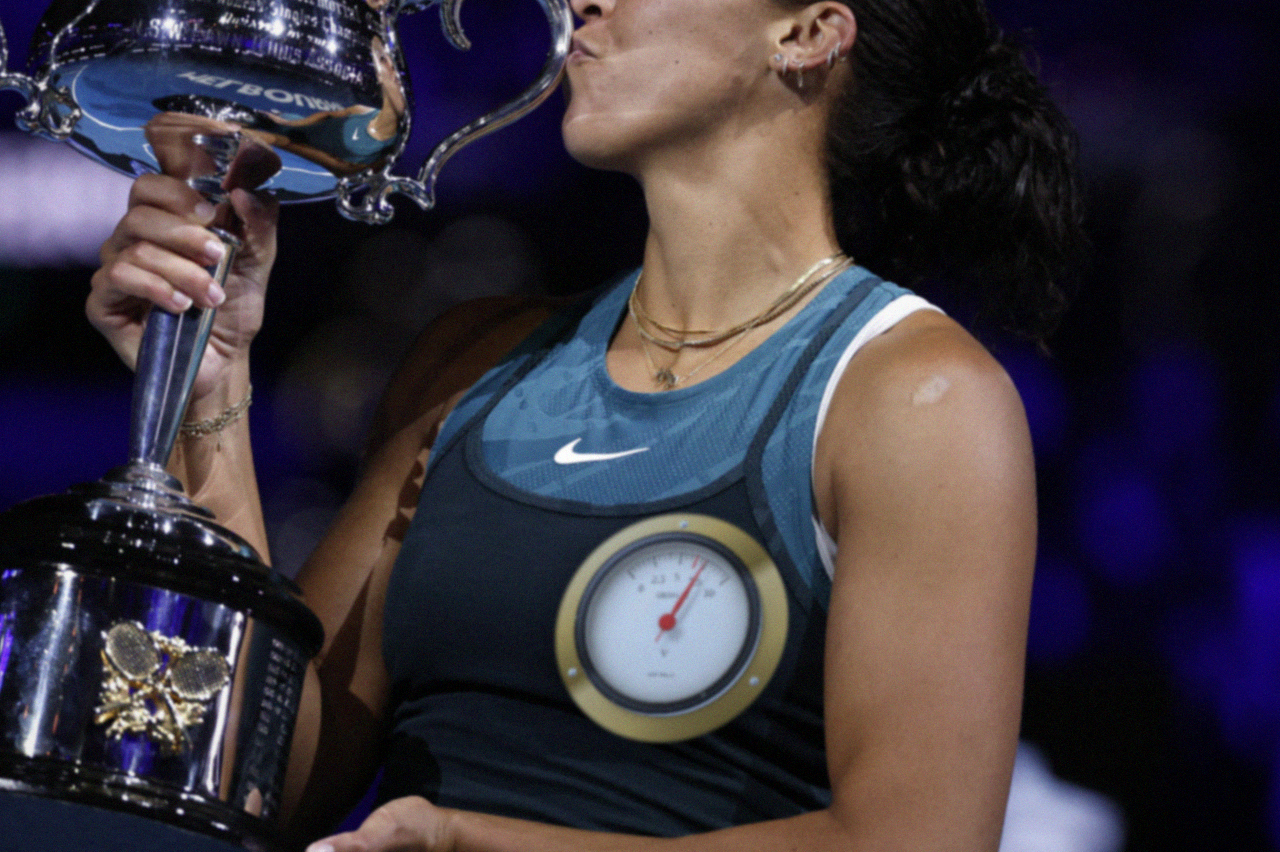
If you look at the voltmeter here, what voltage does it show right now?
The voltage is 7.5 V
